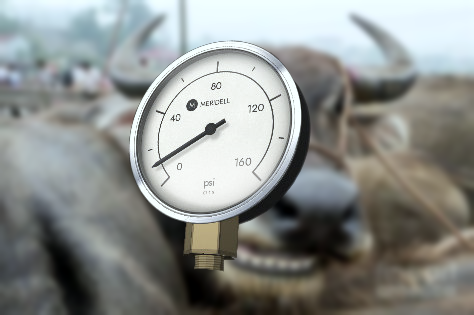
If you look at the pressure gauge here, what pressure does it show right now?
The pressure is 10 psi
